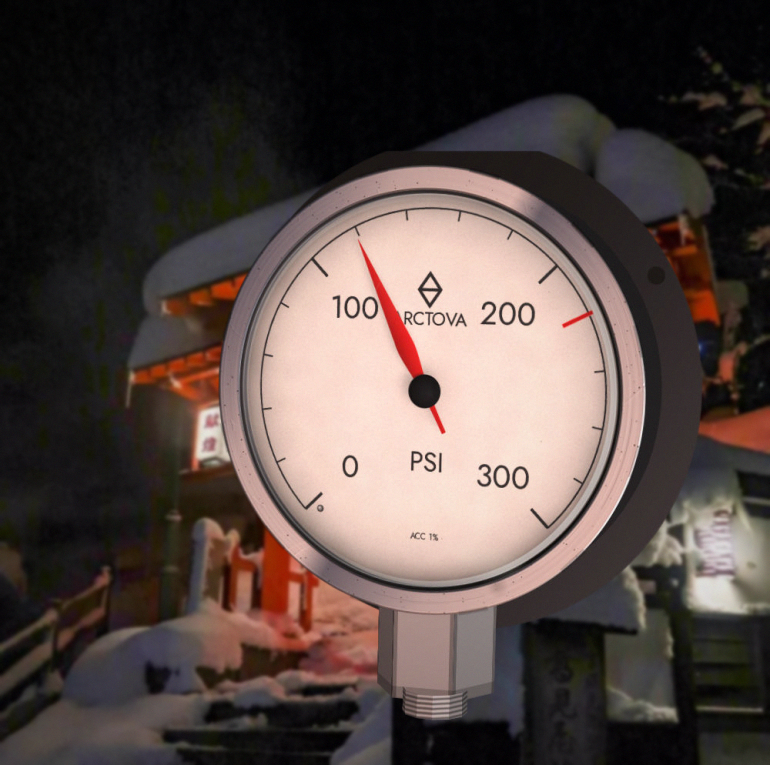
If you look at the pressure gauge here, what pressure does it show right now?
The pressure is 120 psi
